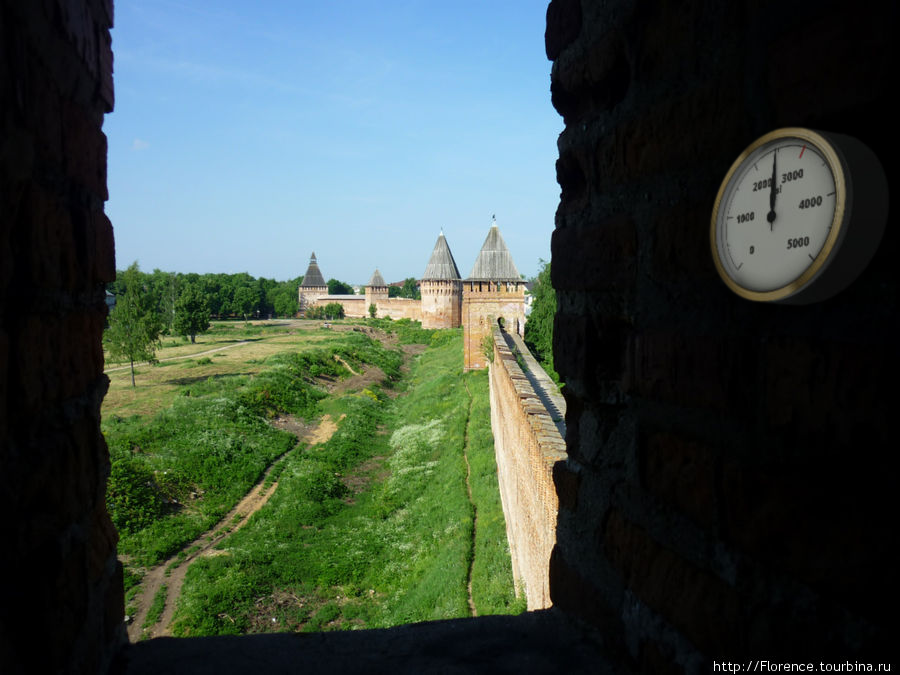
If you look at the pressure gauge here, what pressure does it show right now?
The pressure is 2500 psi
